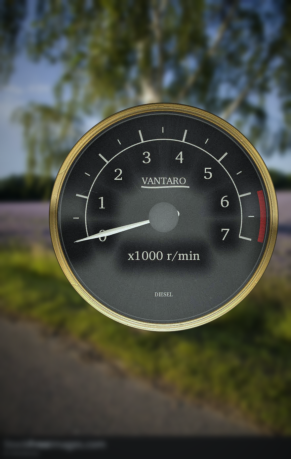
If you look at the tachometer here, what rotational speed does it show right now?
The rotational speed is 0 rpm
